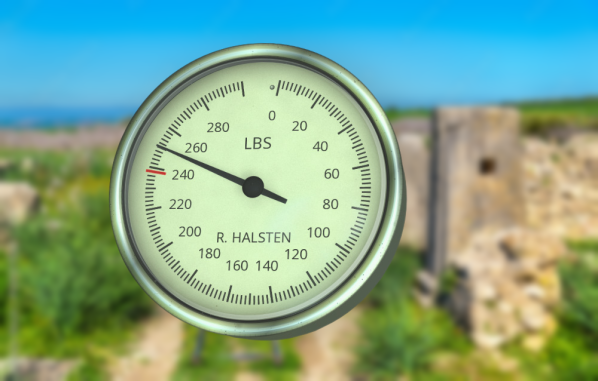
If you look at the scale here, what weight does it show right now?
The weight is 250 lb
